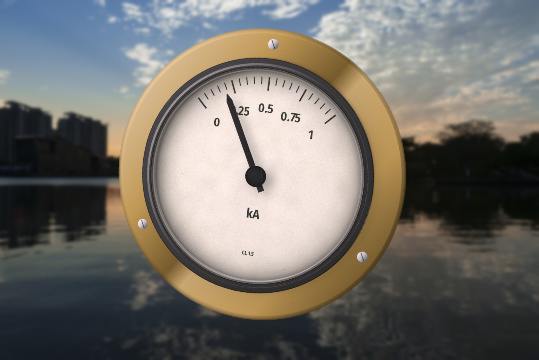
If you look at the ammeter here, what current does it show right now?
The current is 0.2 kA
